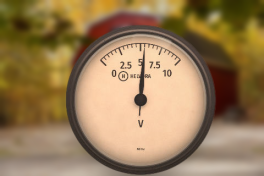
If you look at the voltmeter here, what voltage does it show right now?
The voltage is 5.5 V
